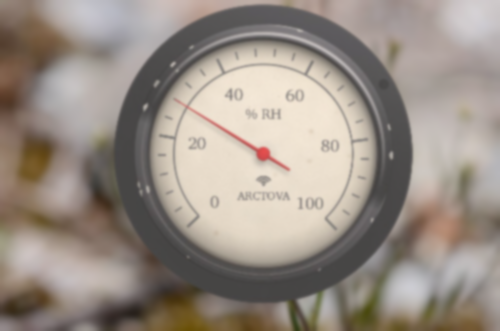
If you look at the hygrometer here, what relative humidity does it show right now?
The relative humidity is 28 %
